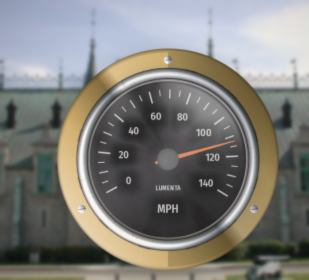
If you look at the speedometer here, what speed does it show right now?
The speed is 112.5 mph
